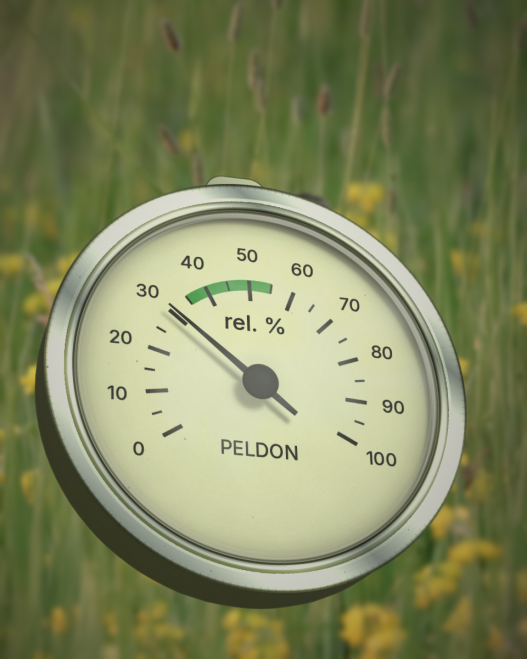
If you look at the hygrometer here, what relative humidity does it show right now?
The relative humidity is 30 %
